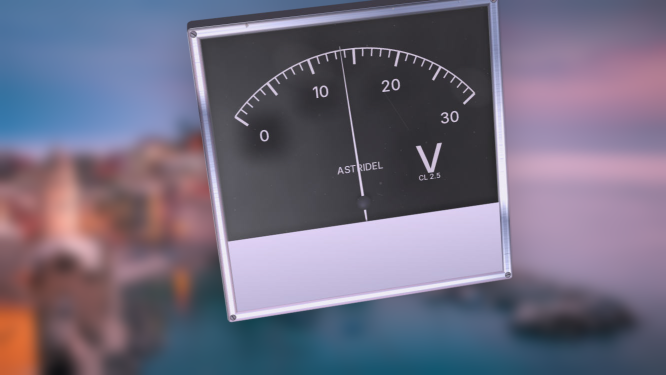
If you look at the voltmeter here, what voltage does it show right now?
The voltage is 13.5 V
